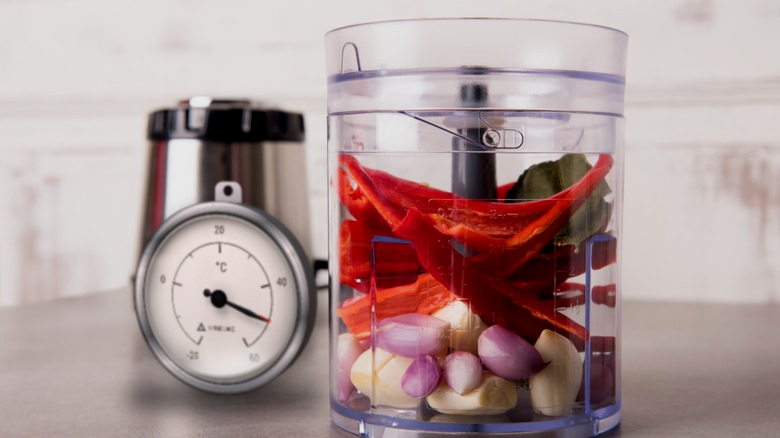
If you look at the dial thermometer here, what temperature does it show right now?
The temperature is 50 °C
